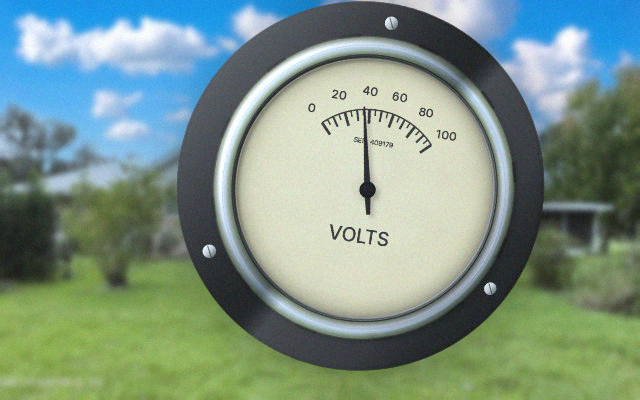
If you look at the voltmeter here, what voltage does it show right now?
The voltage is 35 V
